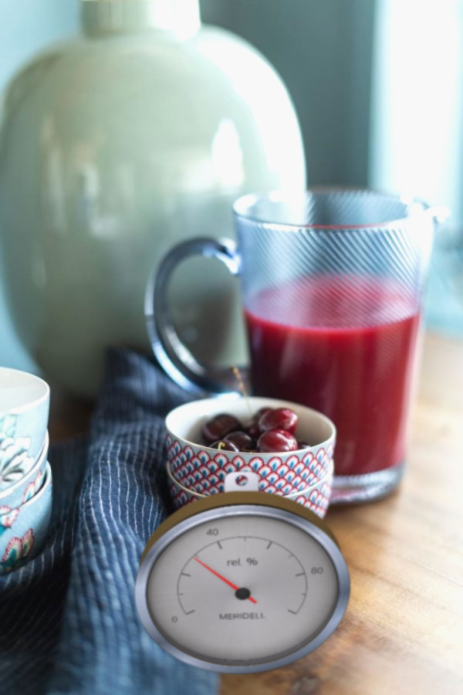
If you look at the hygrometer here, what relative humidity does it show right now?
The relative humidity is 30 %
